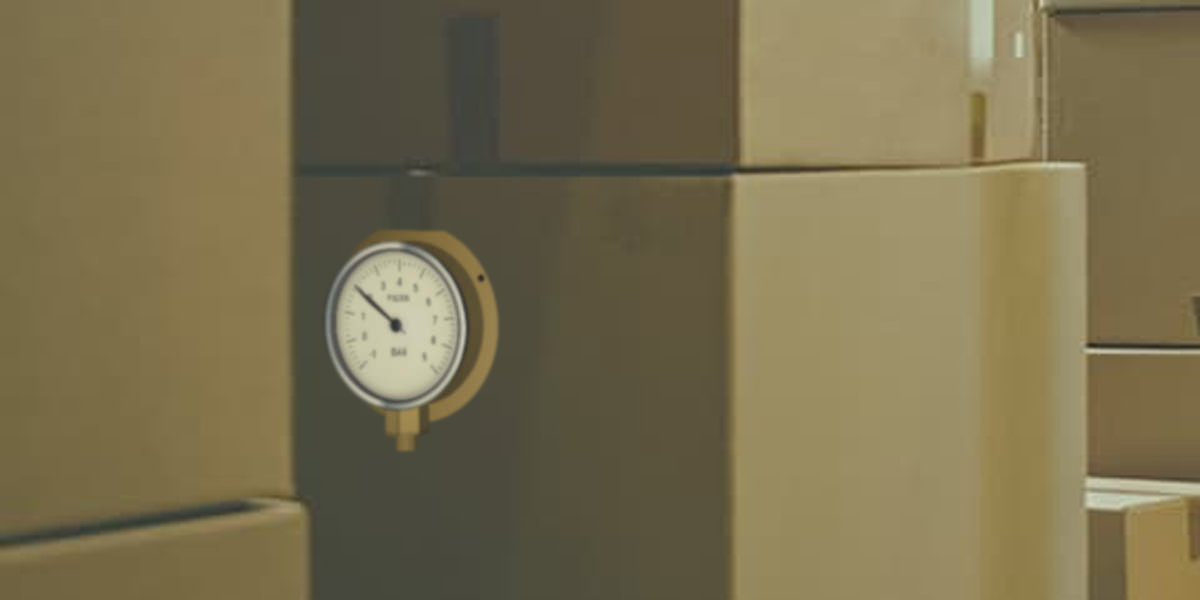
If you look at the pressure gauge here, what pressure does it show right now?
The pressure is 2 bar
